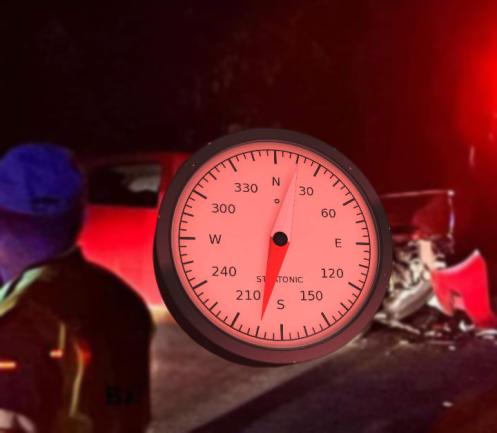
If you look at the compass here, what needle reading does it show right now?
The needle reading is 195 °
